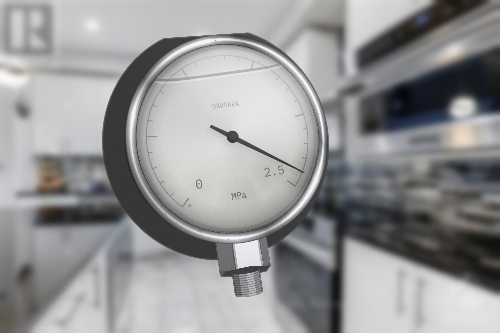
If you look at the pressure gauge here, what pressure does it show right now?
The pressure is 2.4 MPa
